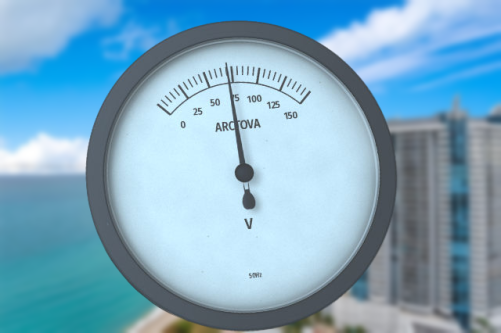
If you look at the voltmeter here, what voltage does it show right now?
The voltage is 70 V
